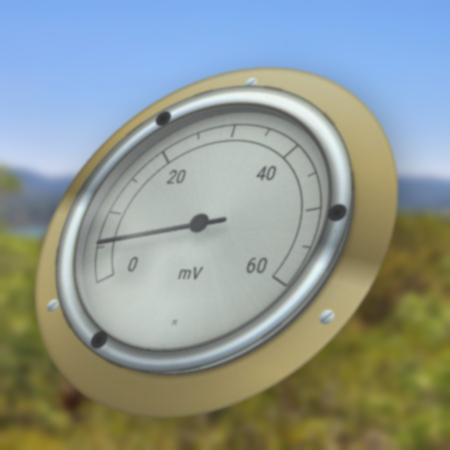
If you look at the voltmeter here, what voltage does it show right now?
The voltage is 5 mV
